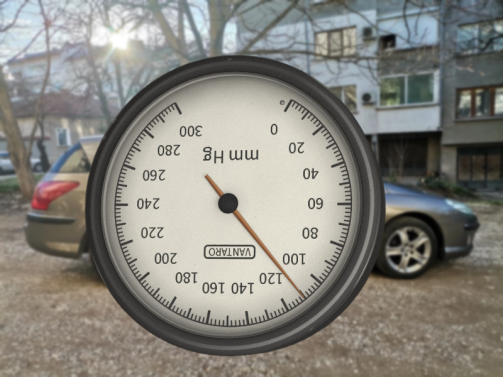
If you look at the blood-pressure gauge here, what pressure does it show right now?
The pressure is 110 mmHg
